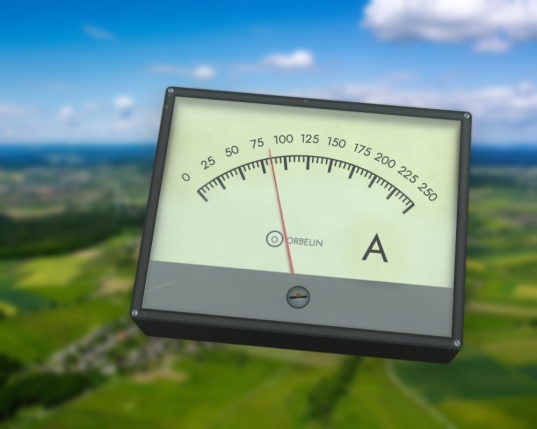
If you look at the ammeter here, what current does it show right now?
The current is 85 A
